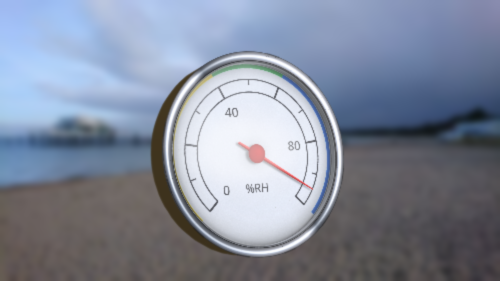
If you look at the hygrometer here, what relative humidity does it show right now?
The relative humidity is 95 %
